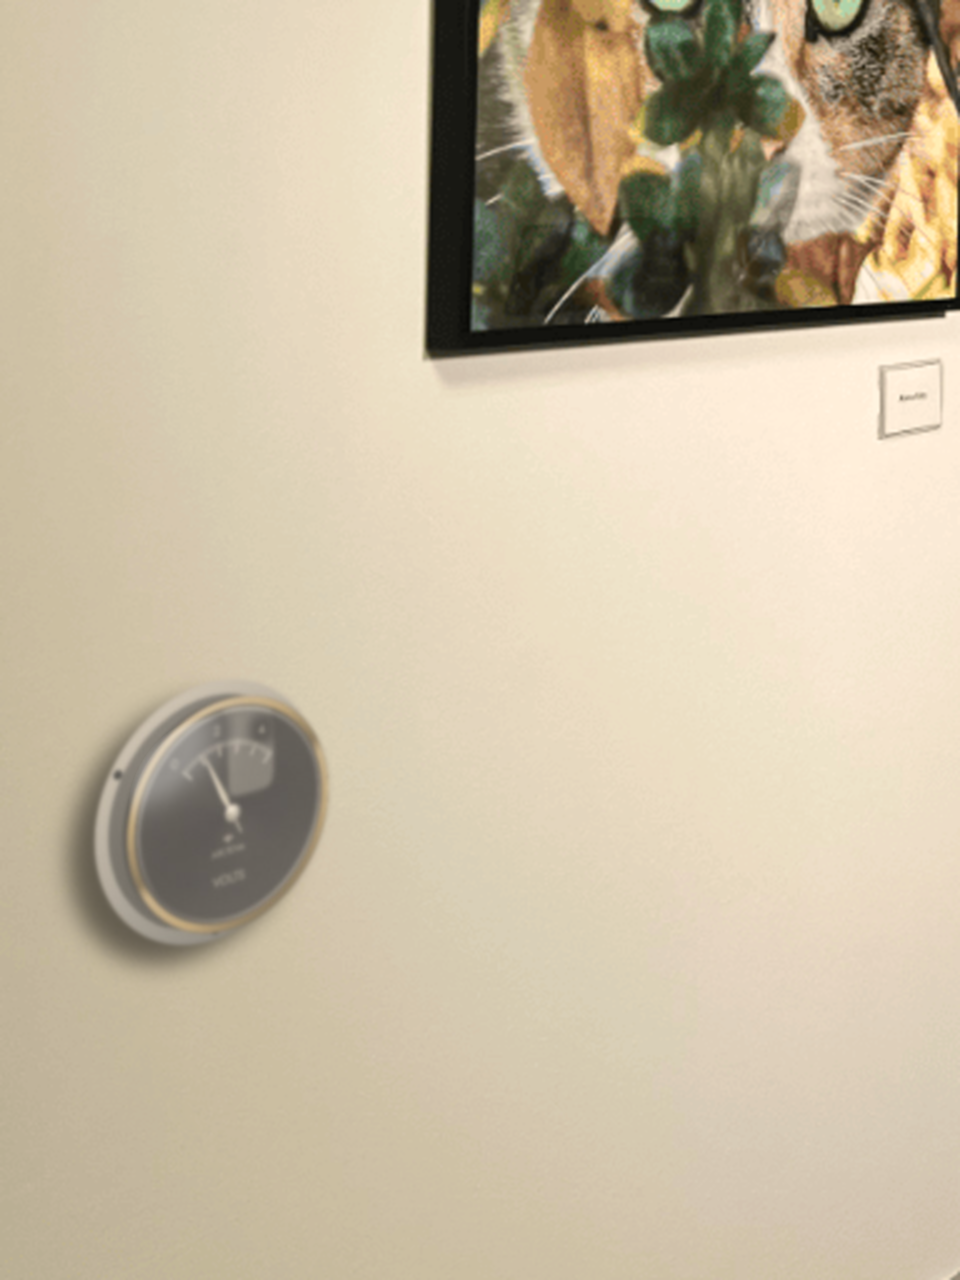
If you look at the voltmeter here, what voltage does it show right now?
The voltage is 1 V
